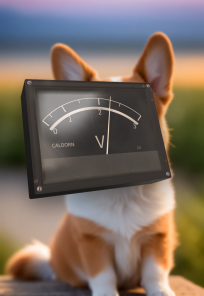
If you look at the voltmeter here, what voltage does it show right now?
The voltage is 2.25 V
